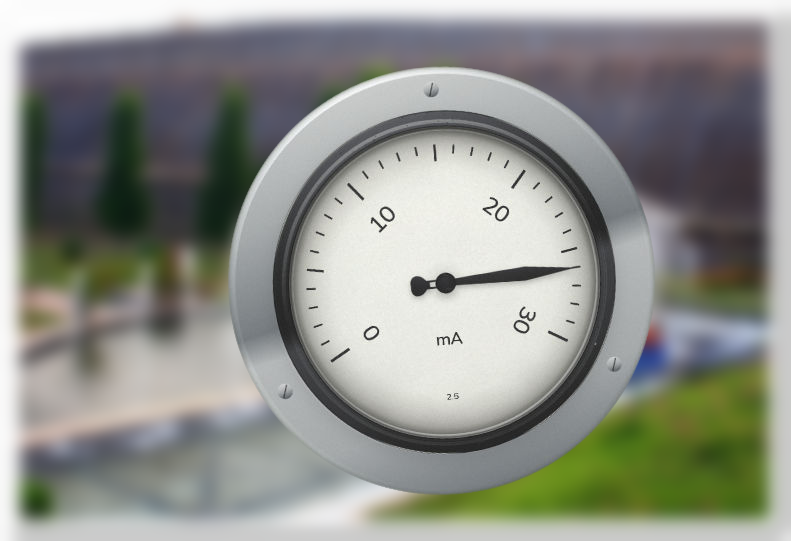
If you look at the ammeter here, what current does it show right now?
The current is 26 mA
